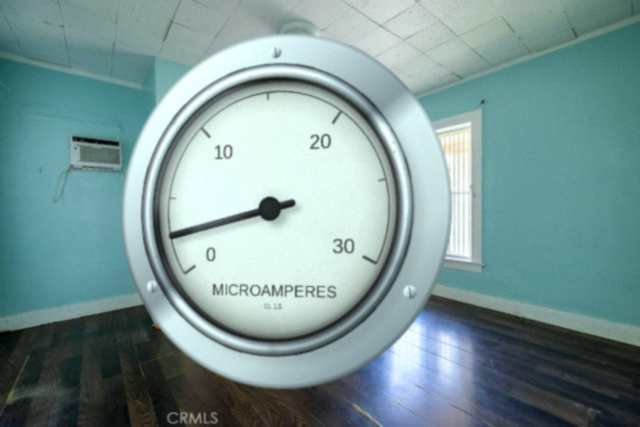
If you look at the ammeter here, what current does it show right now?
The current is 2.5 µA
